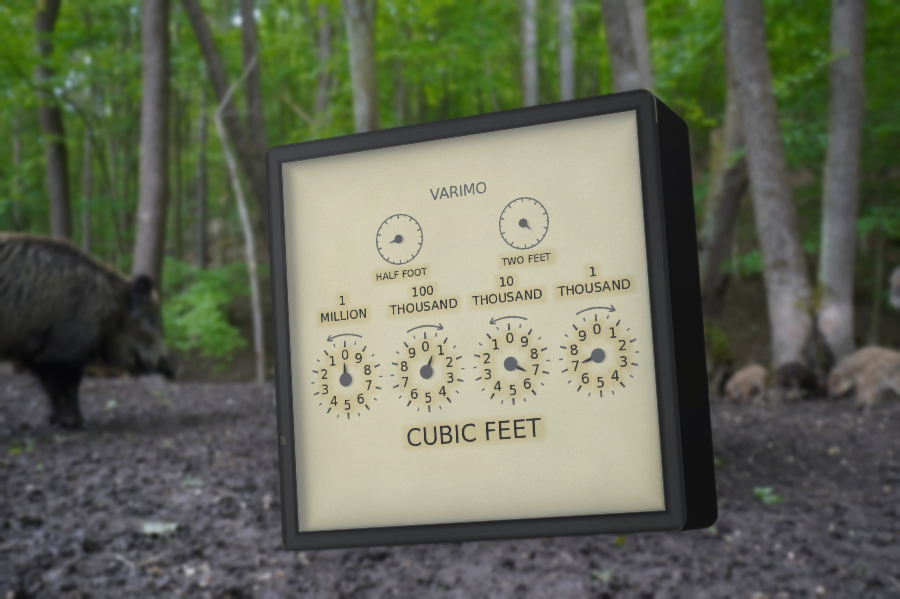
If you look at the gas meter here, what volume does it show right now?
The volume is 6700 ft³
